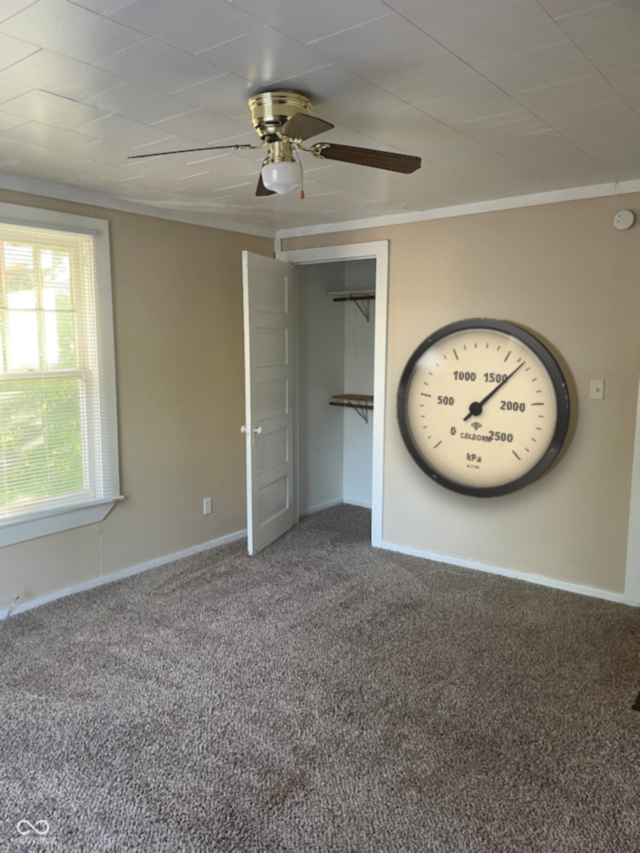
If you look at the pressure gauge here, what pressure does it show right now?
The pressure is 1650 kPa
